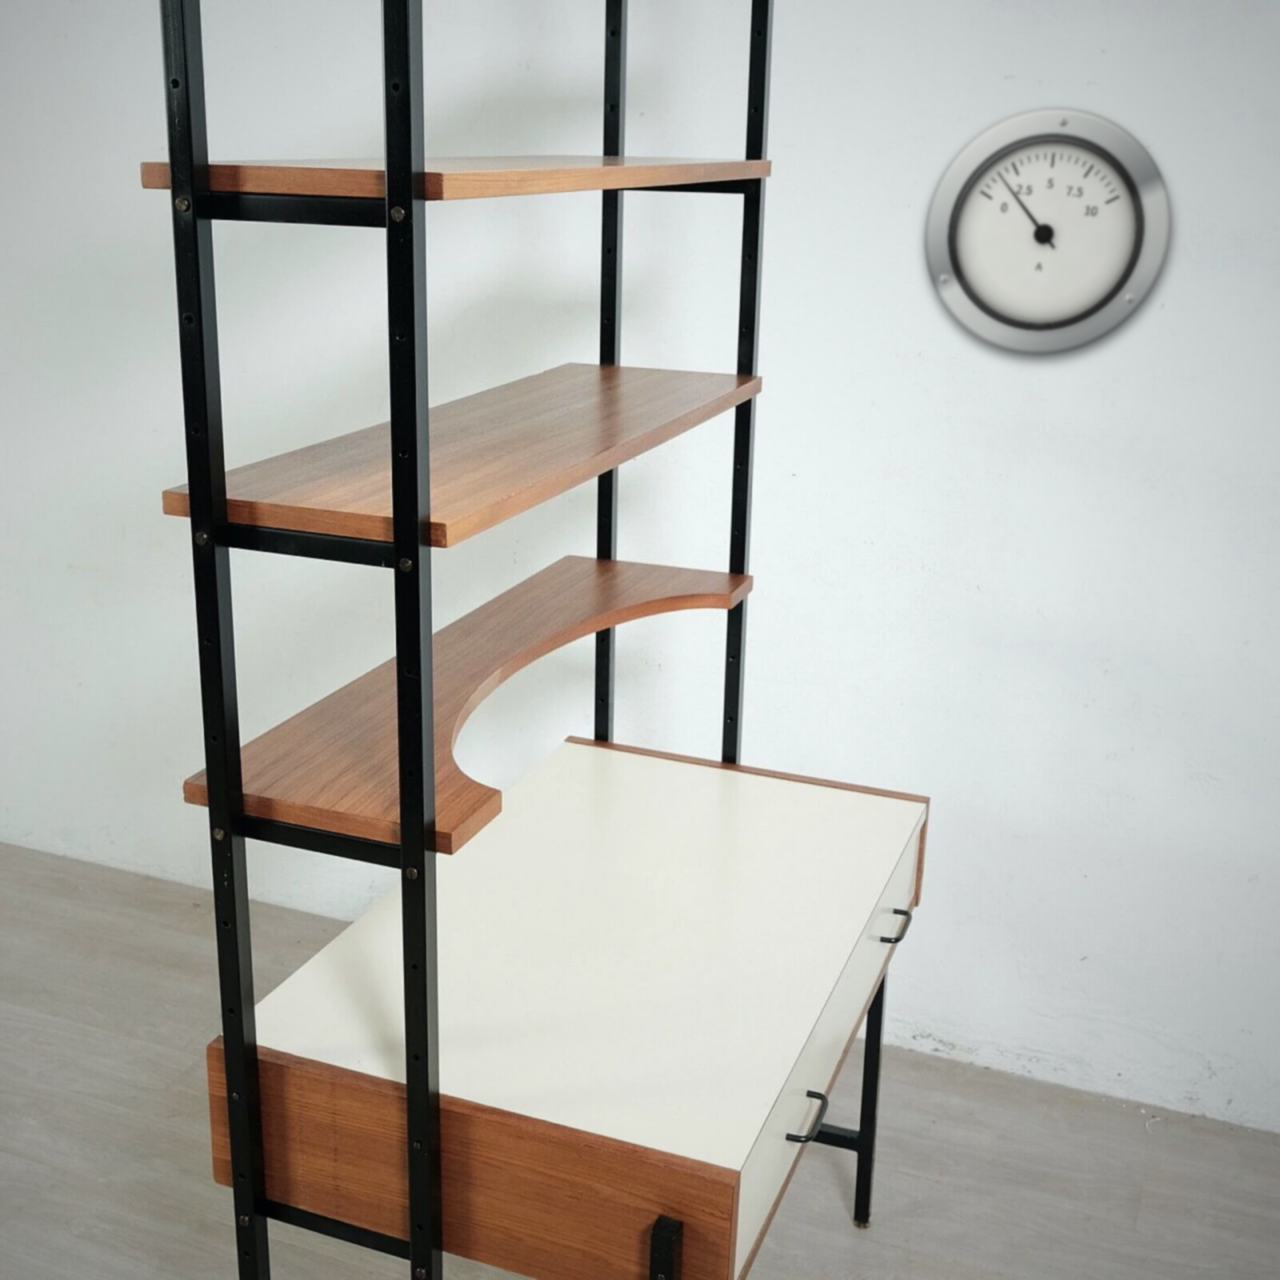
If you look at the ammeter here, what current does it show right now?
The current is 1.5 A
